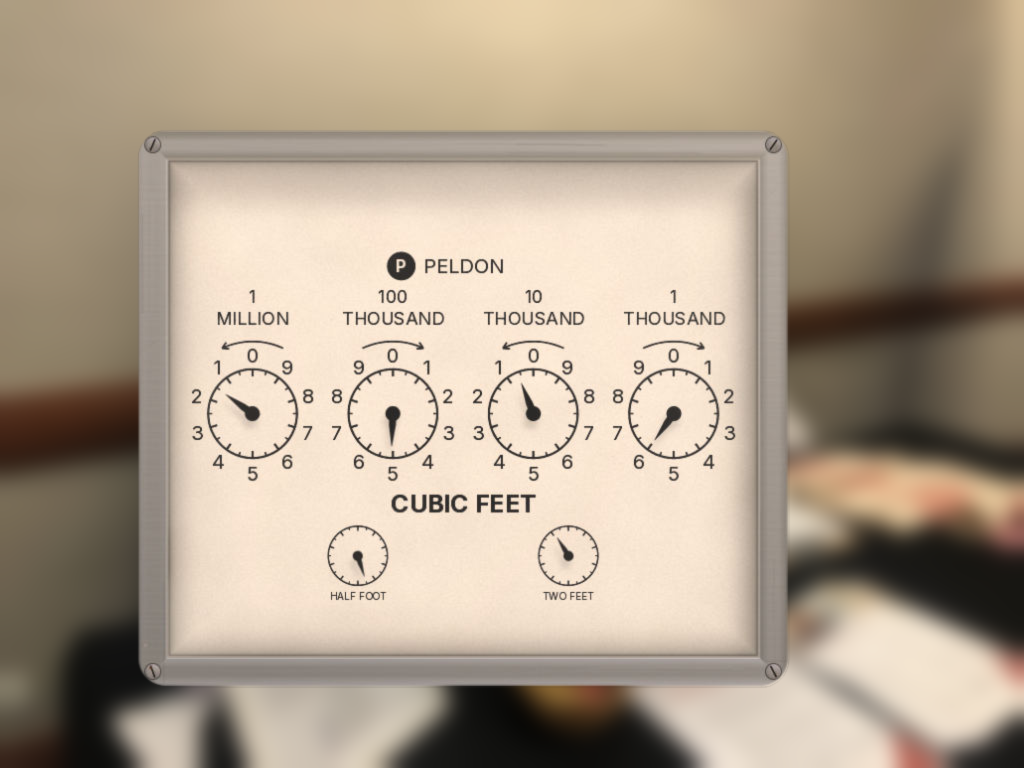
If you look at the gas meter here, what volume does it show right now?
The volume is 150600 ft³
